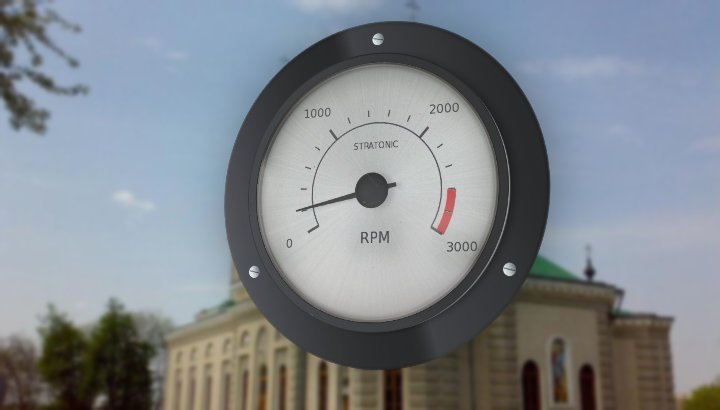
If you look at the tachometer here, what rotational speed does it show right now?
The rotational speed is 200 rpm
